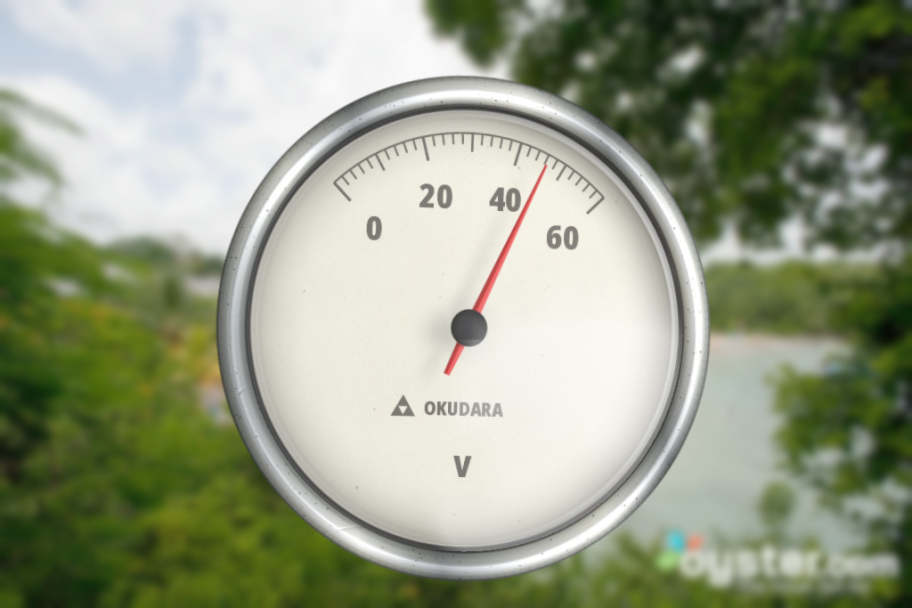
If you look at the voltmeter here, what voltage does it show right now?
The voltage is 46 V
